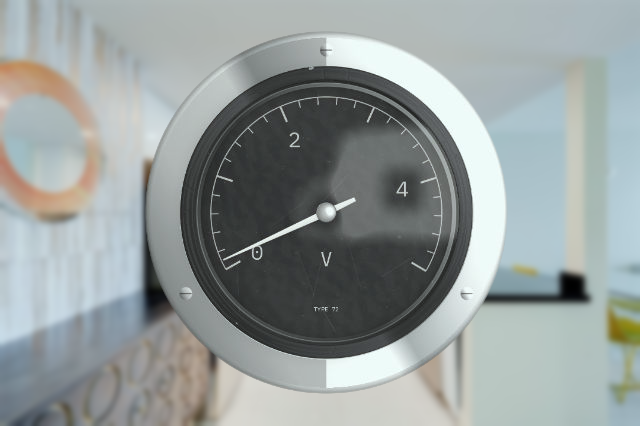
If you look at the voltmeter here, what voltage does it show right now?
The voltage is 0.1 V
